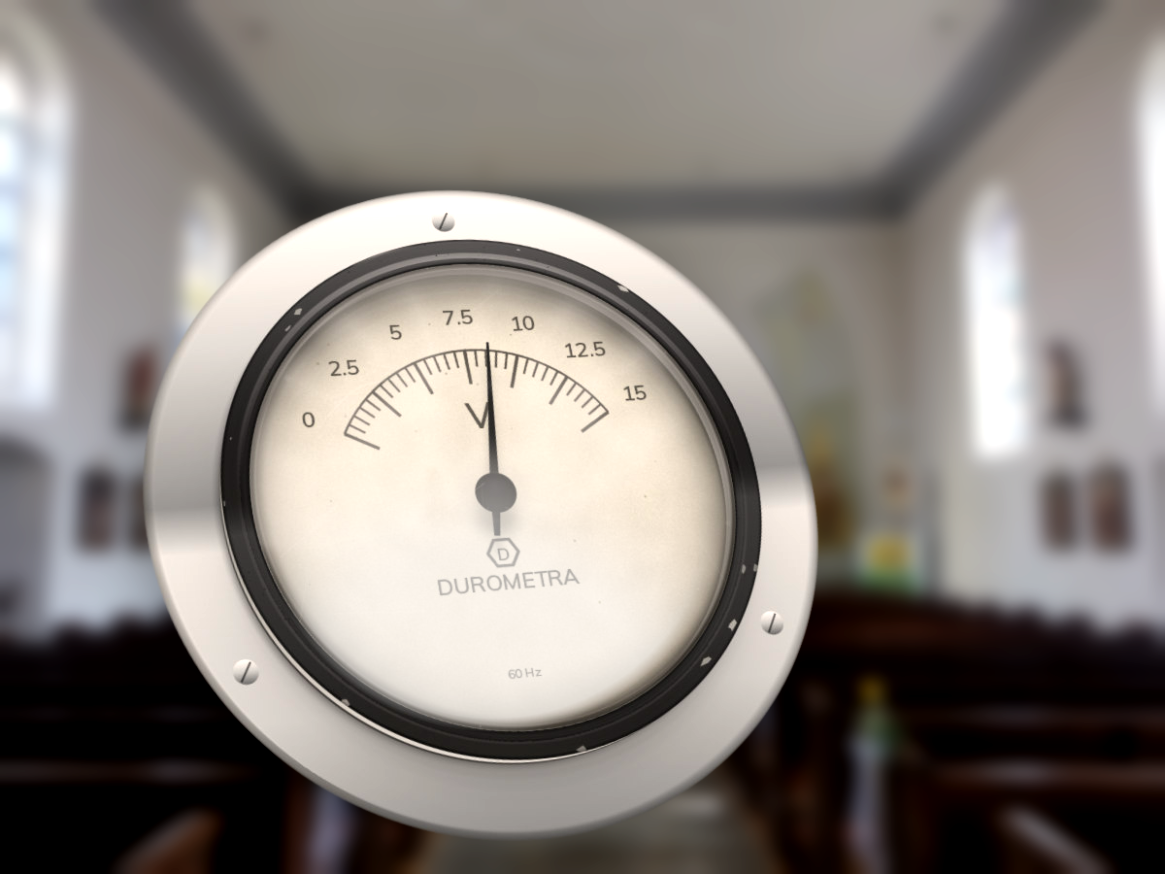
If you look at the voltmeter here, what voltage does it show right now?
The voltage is 8.5 V
